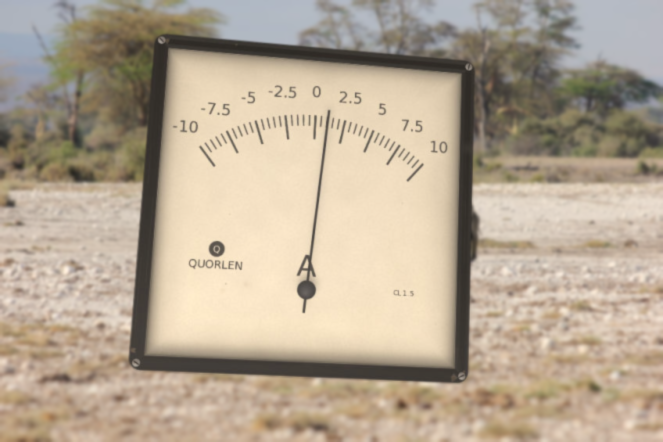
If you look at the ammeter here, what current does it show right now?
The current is 1 A
